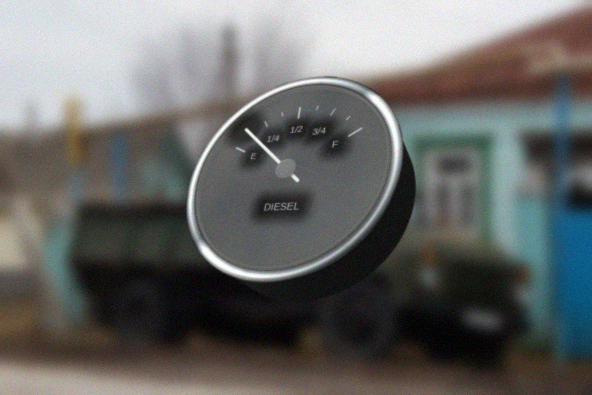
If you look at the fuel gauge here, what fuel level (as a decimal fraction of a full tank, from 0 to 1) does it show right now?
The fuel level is 0.125
